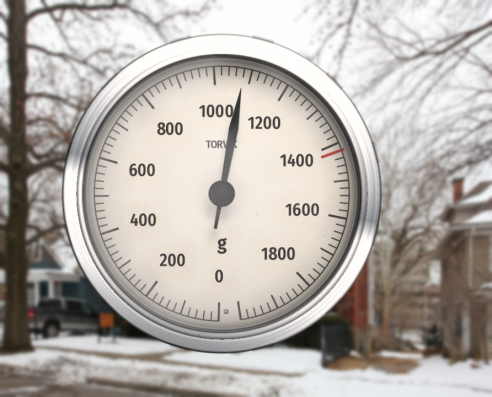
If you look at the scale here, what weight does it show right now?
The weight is 1080 g
